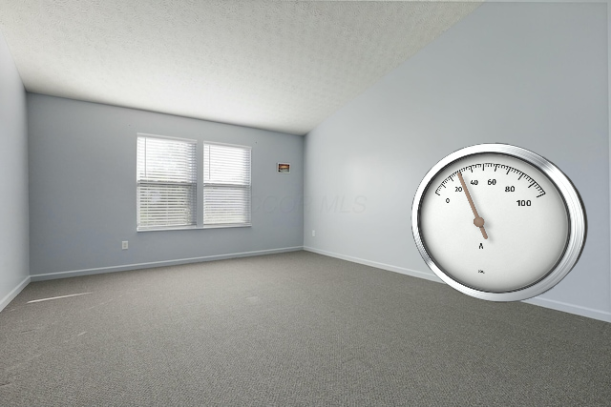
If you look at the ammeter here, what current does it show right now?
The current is 30 A
